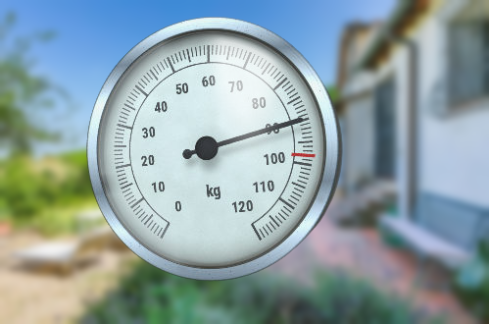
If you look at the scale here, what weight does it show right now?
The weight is 90 kg
